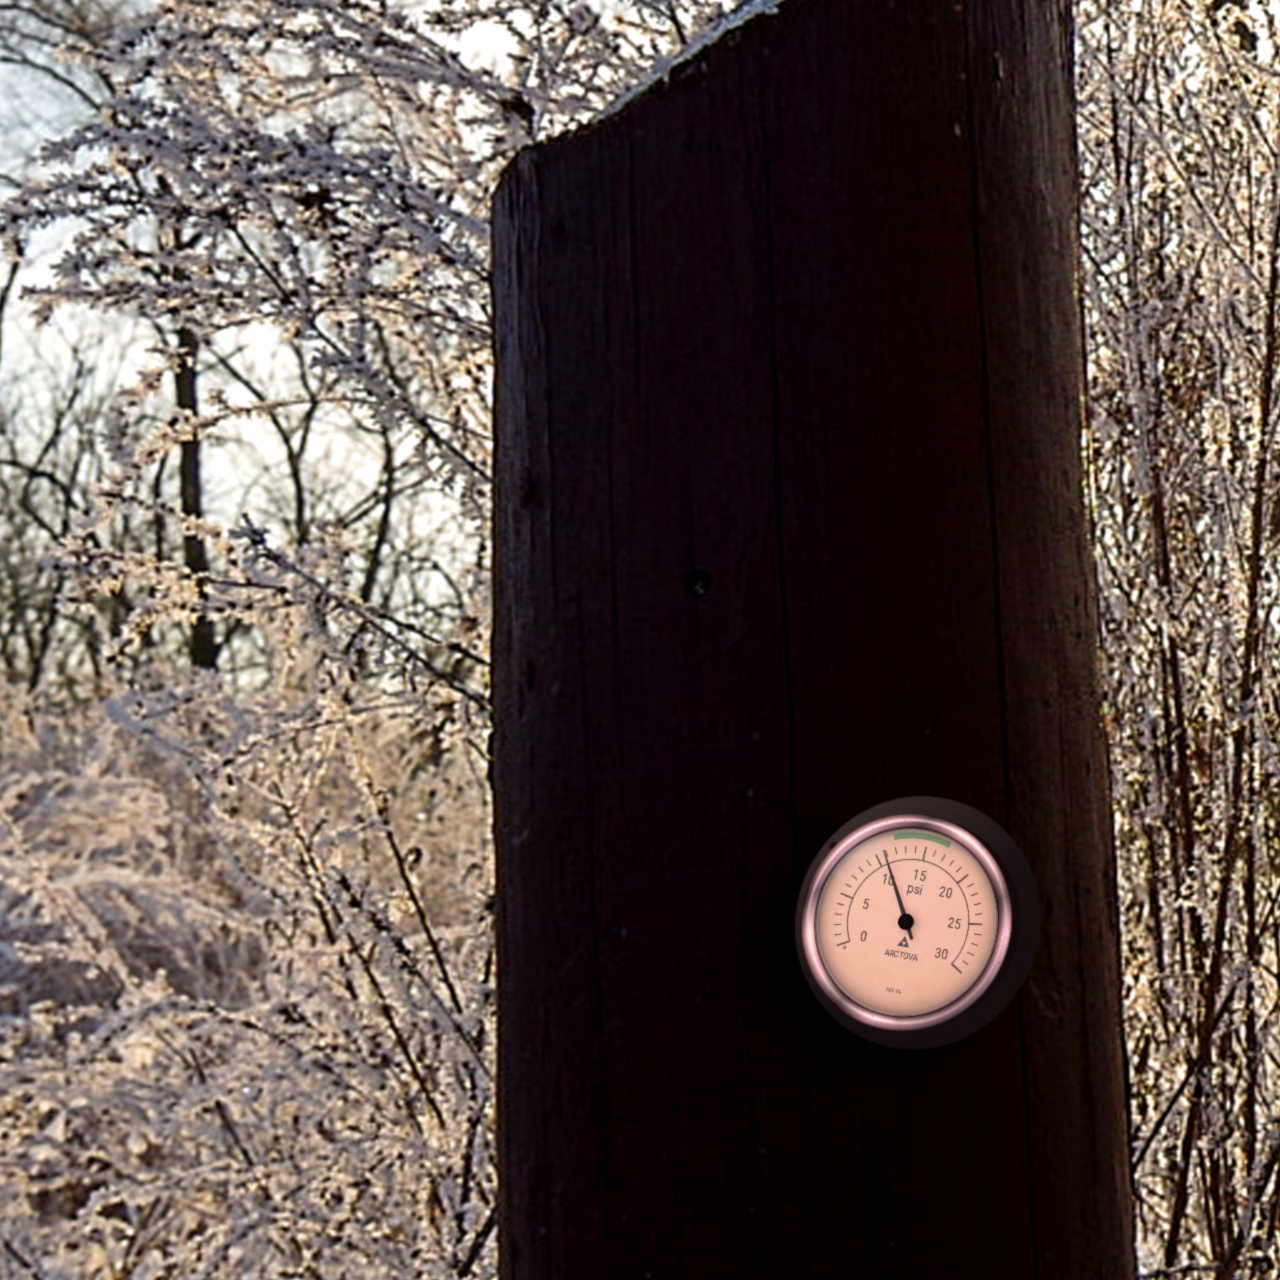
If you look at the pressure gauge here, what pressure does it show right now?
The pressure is 11 psi
